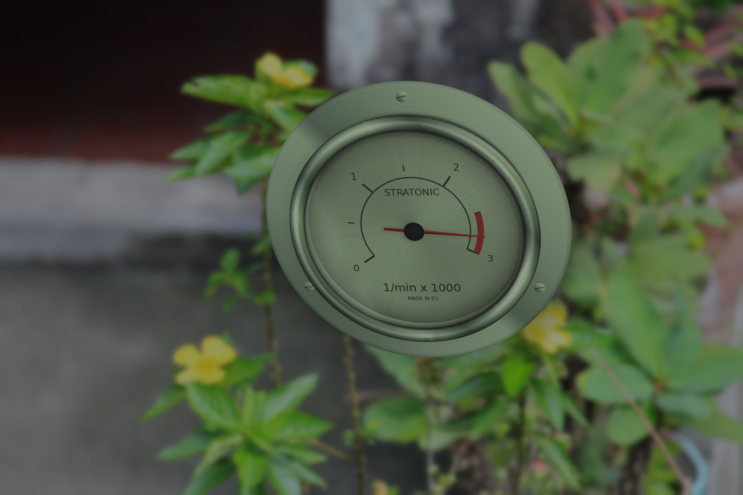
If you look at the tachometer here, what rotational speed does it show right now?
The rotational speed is 2750 rpm
